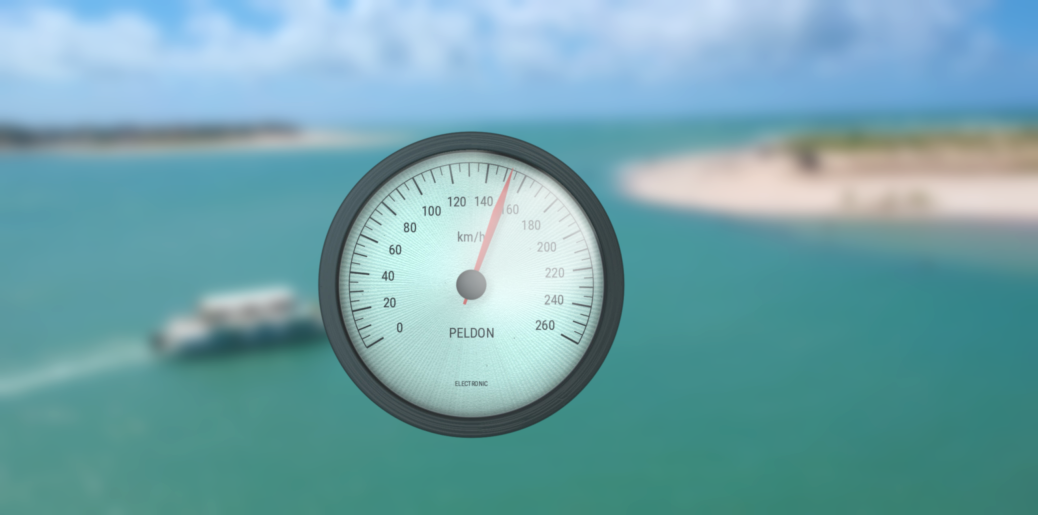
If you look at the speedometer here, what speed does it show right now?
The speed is 152.5 km/h
